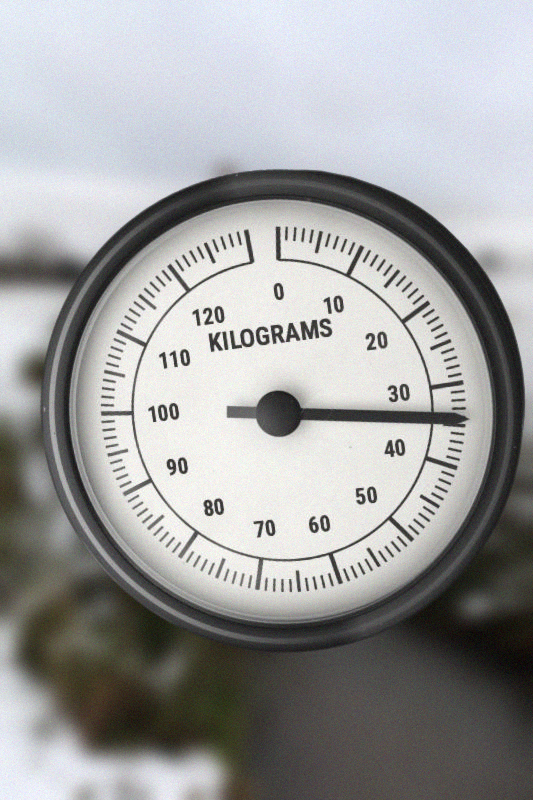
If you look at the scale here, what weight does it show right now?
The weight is 34 kg
